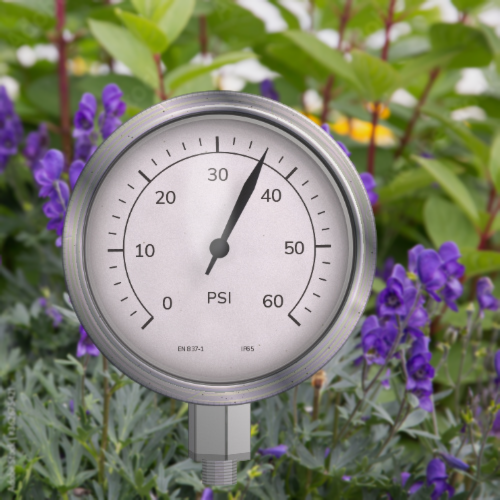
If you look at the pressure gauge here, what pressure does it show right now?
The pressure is 36 psi
